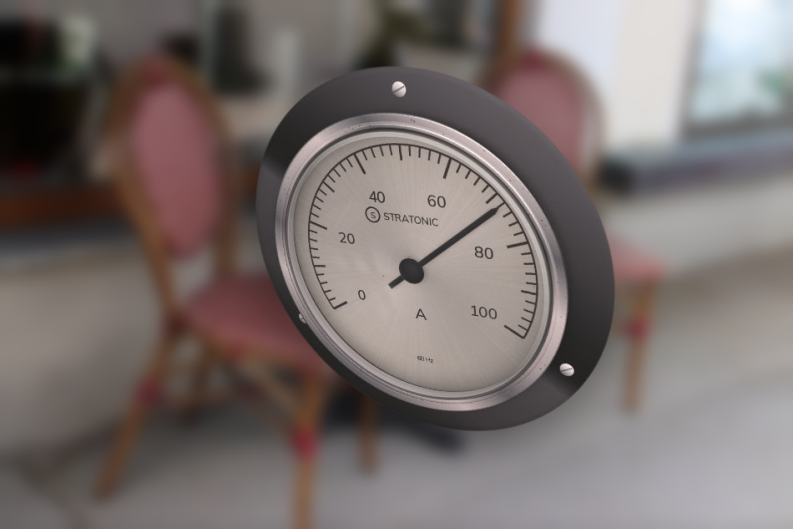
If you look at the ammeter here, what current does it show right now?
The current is 72 A
